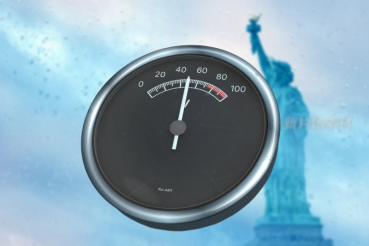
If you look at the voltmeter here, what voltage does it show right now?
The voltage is 50 V
